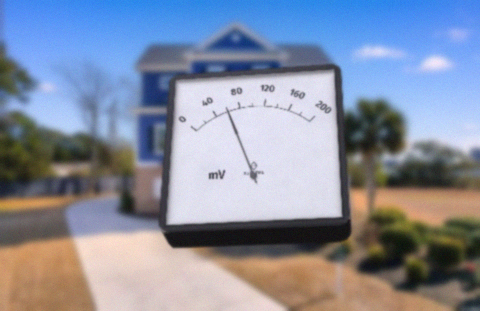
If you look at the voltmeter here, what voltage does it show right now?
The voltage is 60 mV
